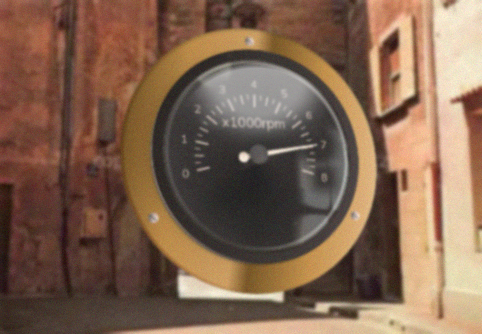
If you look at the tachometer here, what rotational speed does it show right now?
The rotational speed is 7000 rpm
